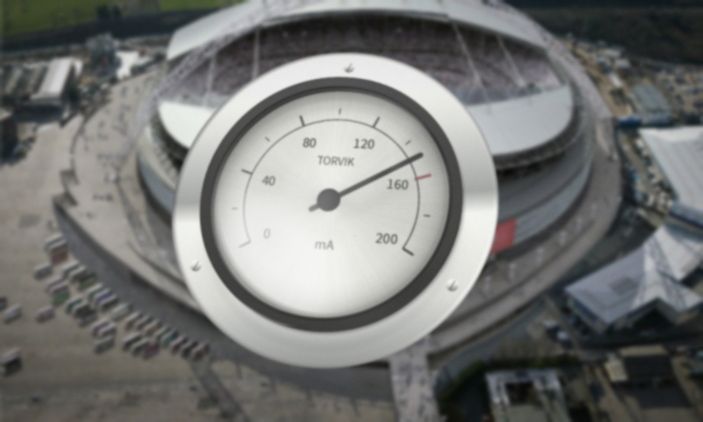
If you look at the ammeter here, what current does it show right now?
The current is 150 mA
